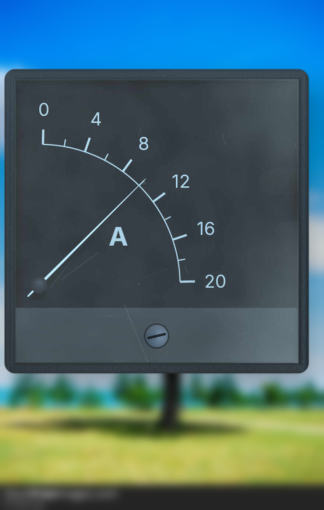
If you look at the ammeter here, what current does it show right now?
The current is 10 A
